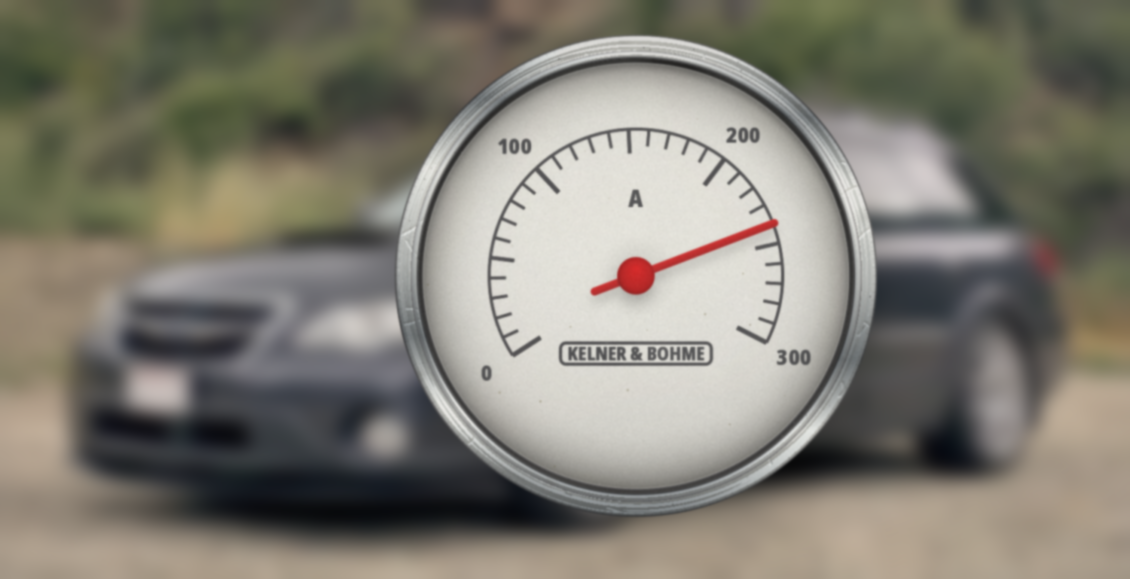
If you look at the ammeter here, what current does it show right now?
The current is 240 A
